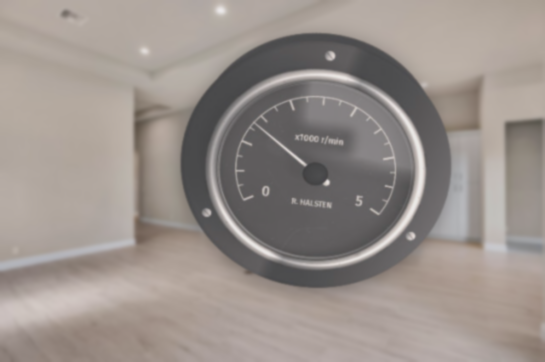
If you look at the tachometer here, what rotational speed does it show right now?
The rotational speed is 1375 rpm
